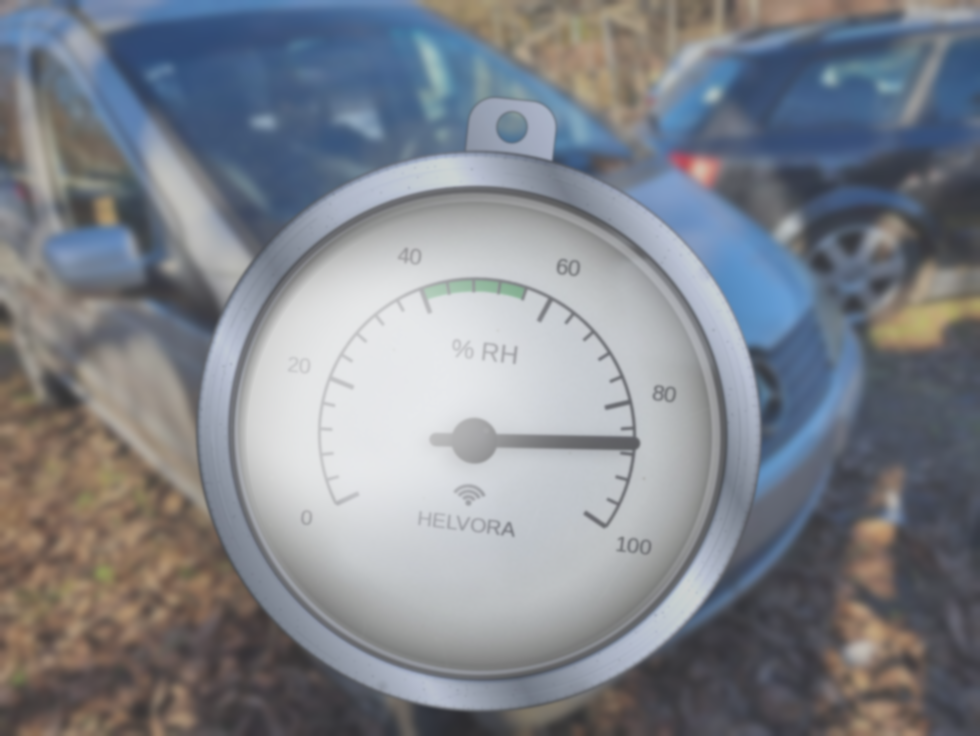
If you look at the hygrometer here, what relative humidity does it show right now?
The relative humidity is 86 %
